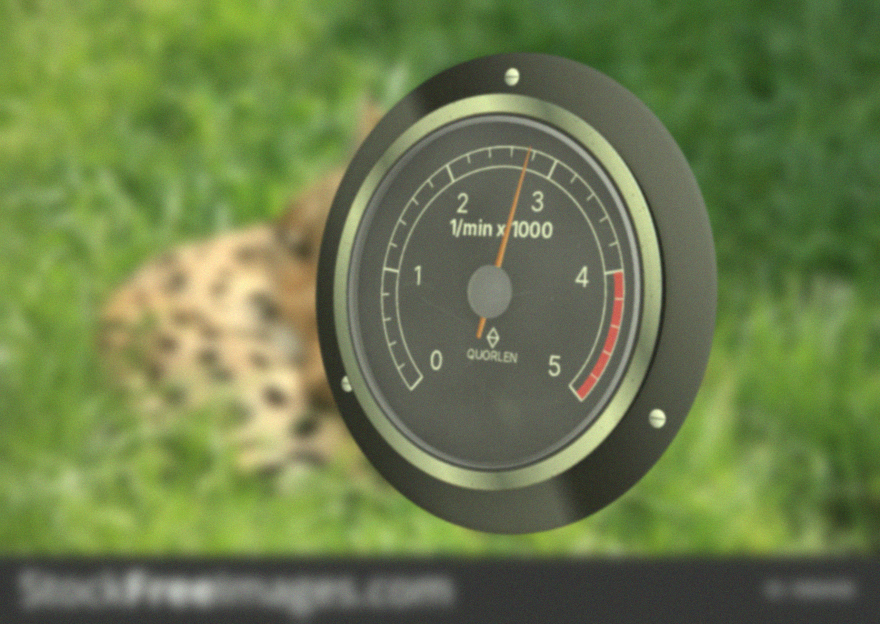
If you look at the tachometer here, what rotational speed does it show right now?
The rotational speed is 2800 rpm
